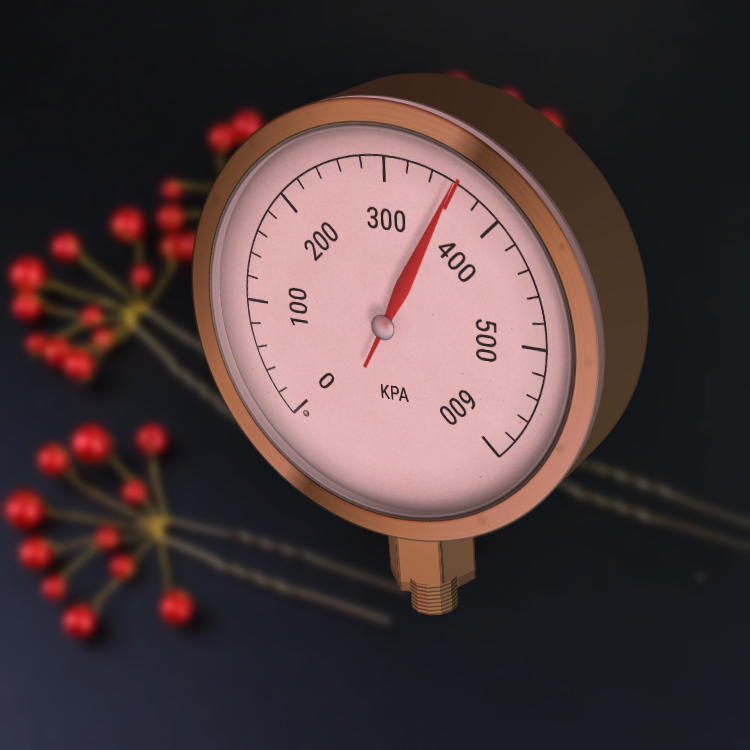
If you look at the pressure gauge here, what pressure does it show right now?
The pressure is 360 kPa
